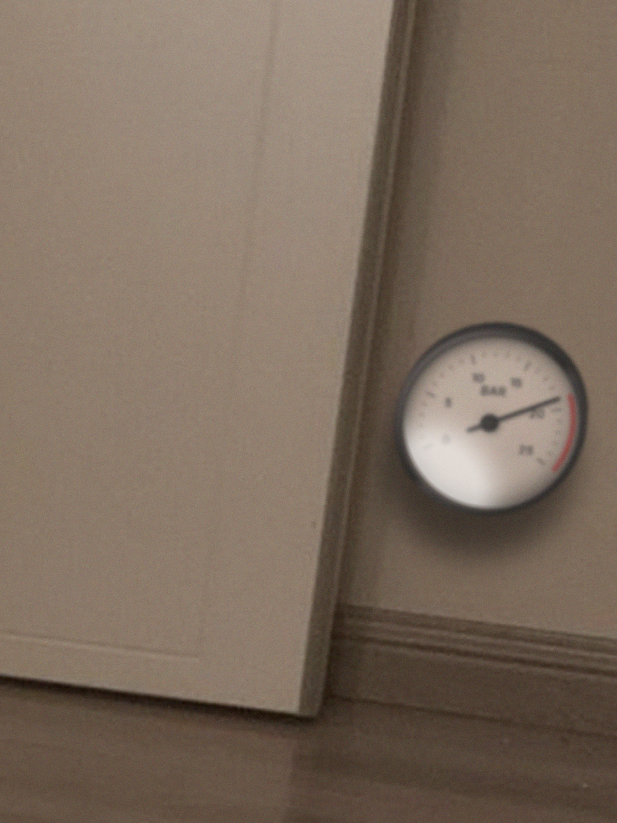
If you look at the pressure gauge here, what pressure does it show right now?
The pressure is 19 bar
